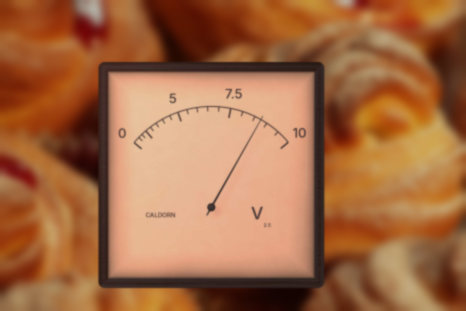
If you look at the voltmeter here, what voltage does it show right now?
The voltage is 8.75 V
